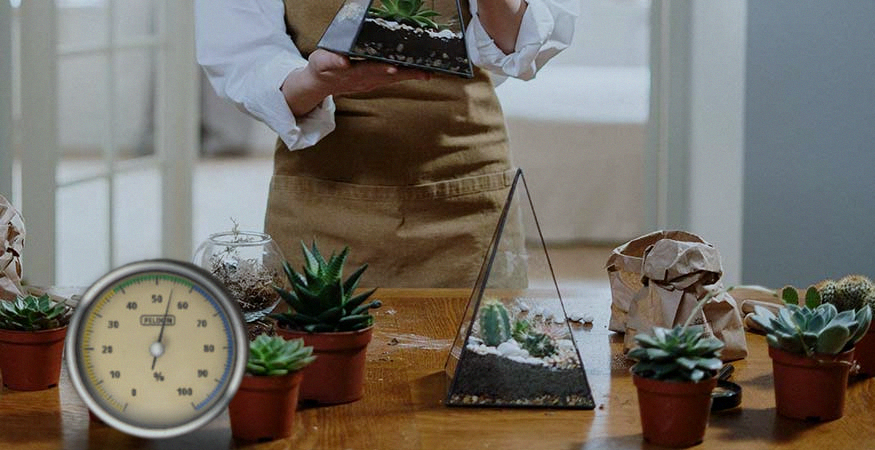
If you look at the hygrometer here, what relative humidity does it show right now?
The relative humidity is 55 %
